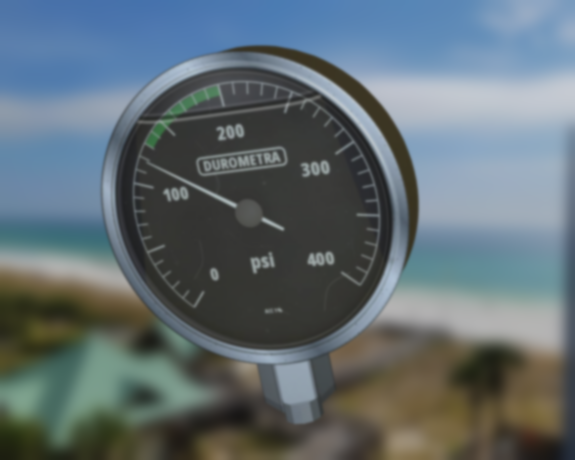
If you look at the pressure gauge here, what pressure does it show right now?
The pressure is 120 psi
